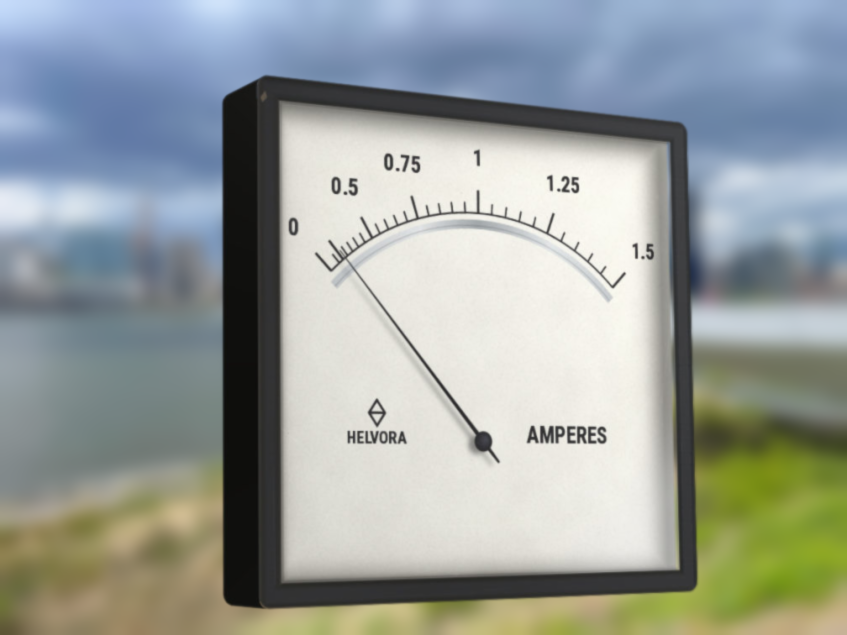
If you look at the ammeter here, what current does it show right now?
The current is 0.25 A
